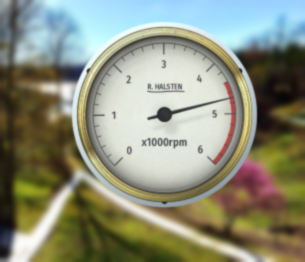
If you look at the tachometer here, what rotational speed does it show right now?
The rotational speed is 4700 rpm
